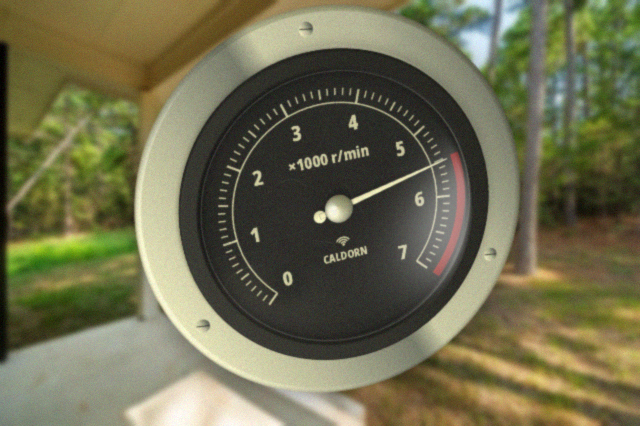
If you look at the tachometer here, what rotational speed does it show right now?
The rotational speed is 5500 rpm
